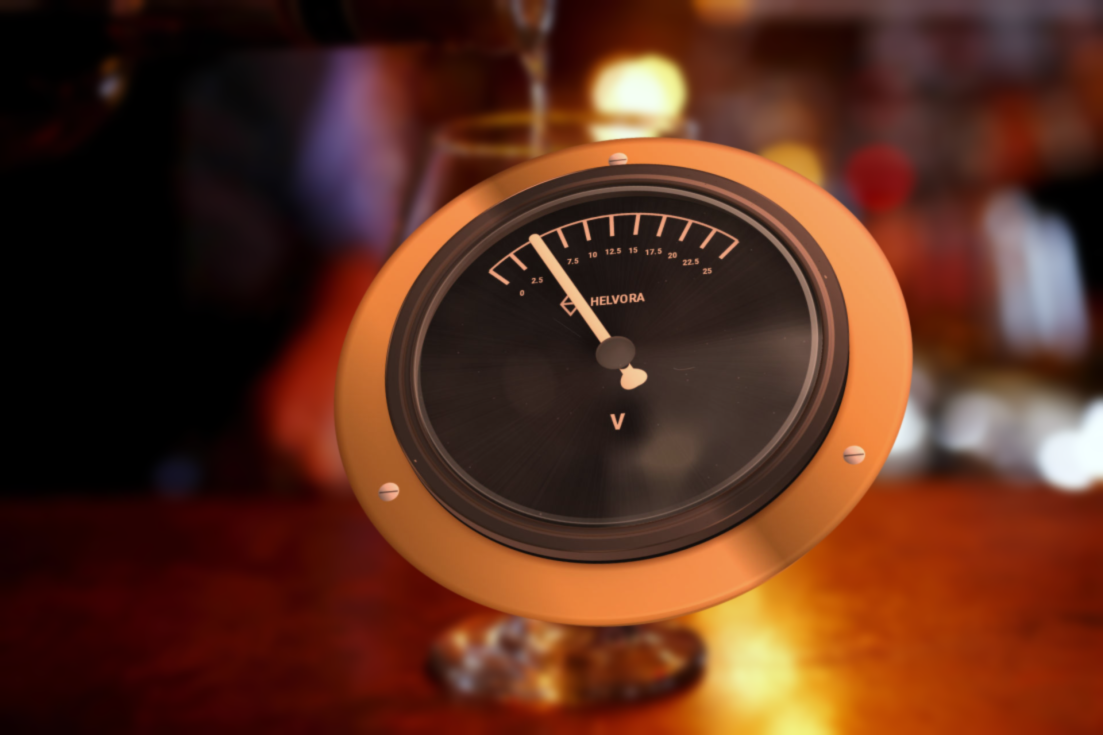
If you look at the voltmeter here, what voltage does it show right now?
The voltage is 5 V
